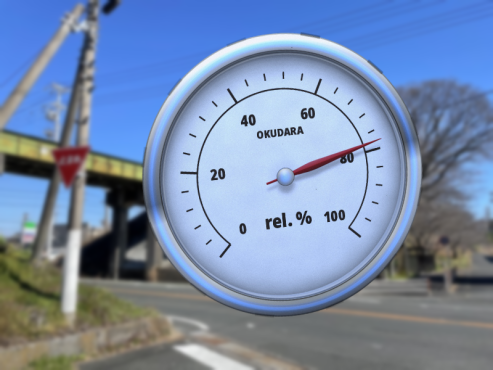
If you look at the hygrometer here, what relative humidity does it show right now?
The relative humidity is 78 %
